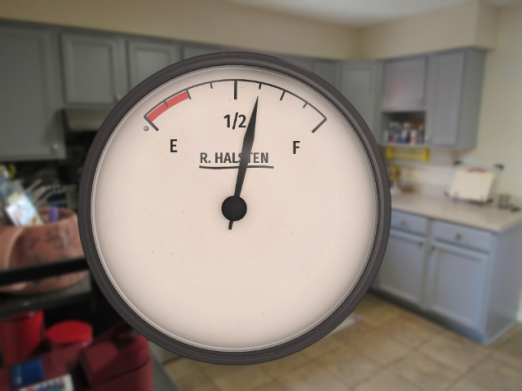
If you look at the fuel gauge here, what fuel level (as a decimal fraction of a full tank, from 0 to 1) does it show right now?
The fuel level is 0.625
